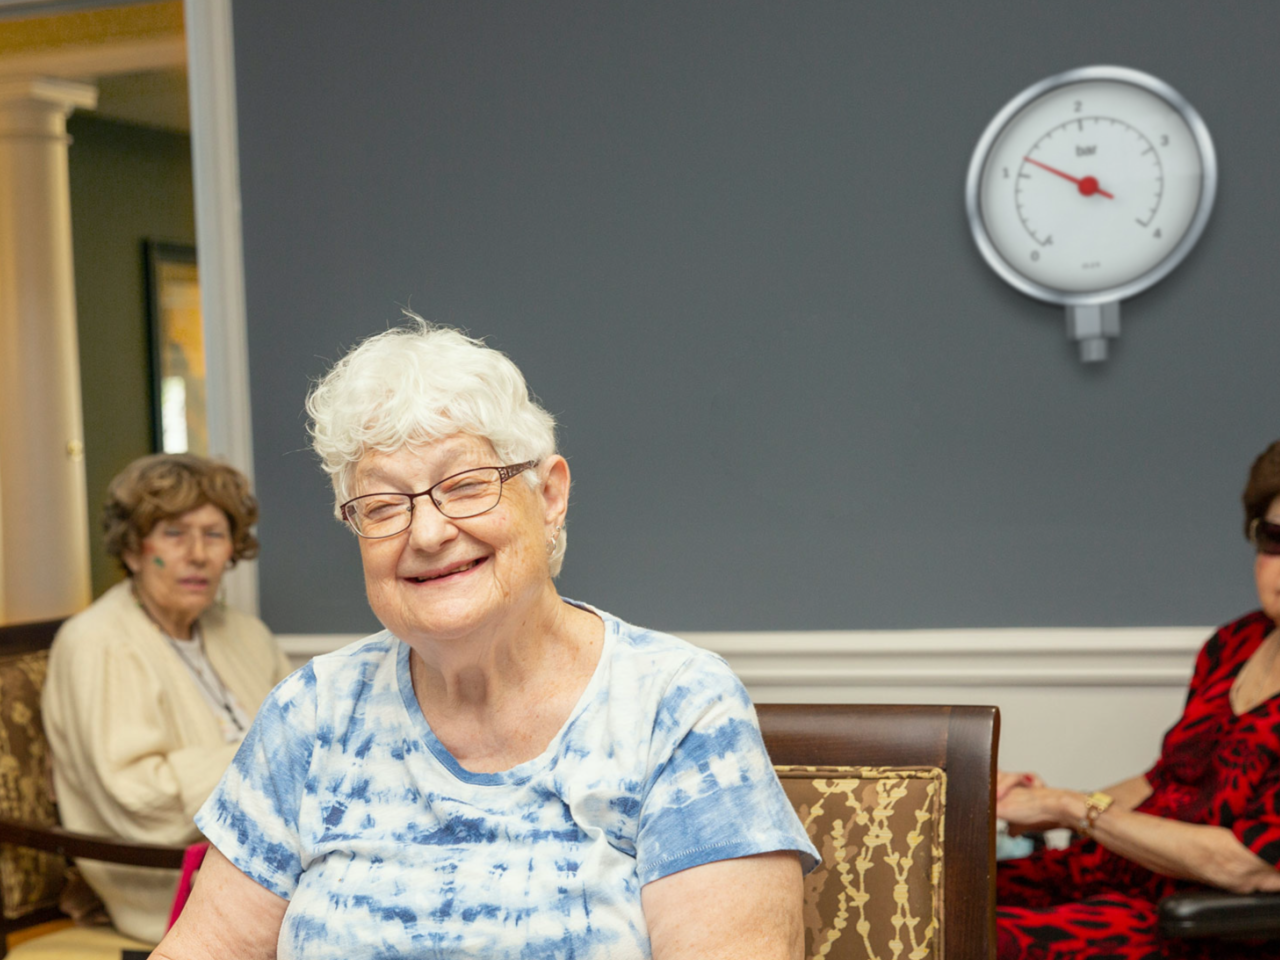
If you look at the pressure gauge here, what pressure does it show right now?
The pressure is 1.2 bar
